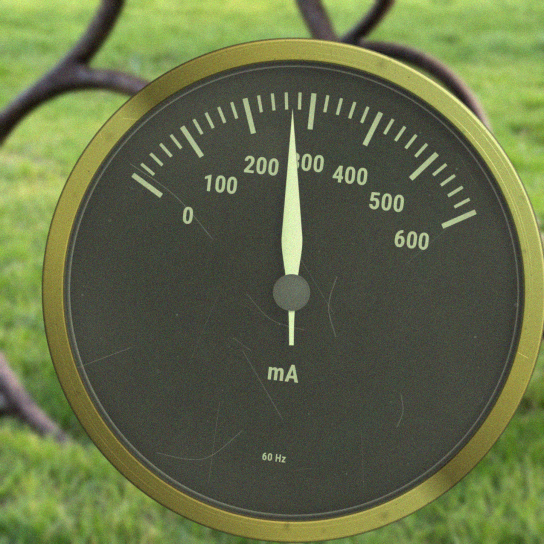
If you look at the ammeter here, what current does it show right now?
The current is 270 mA
